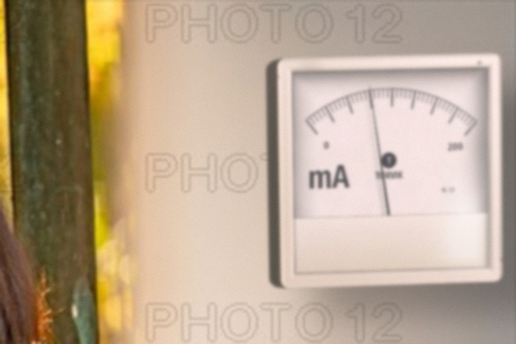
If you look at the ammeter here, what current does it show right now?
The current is 75 mA
